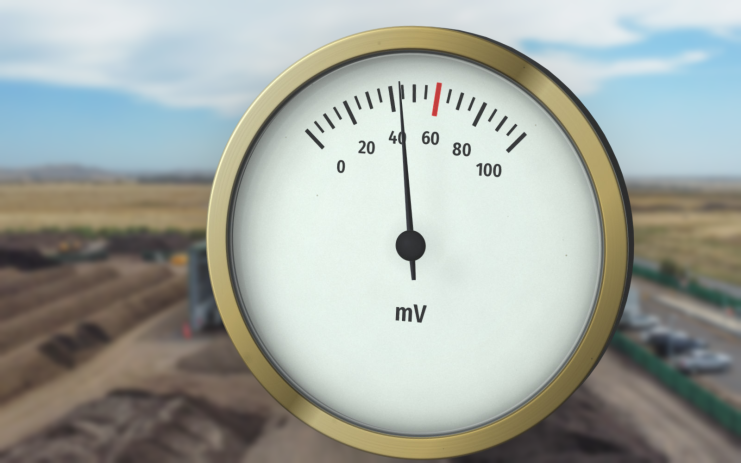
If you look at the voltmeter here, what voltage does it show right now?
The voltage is 45 mV
